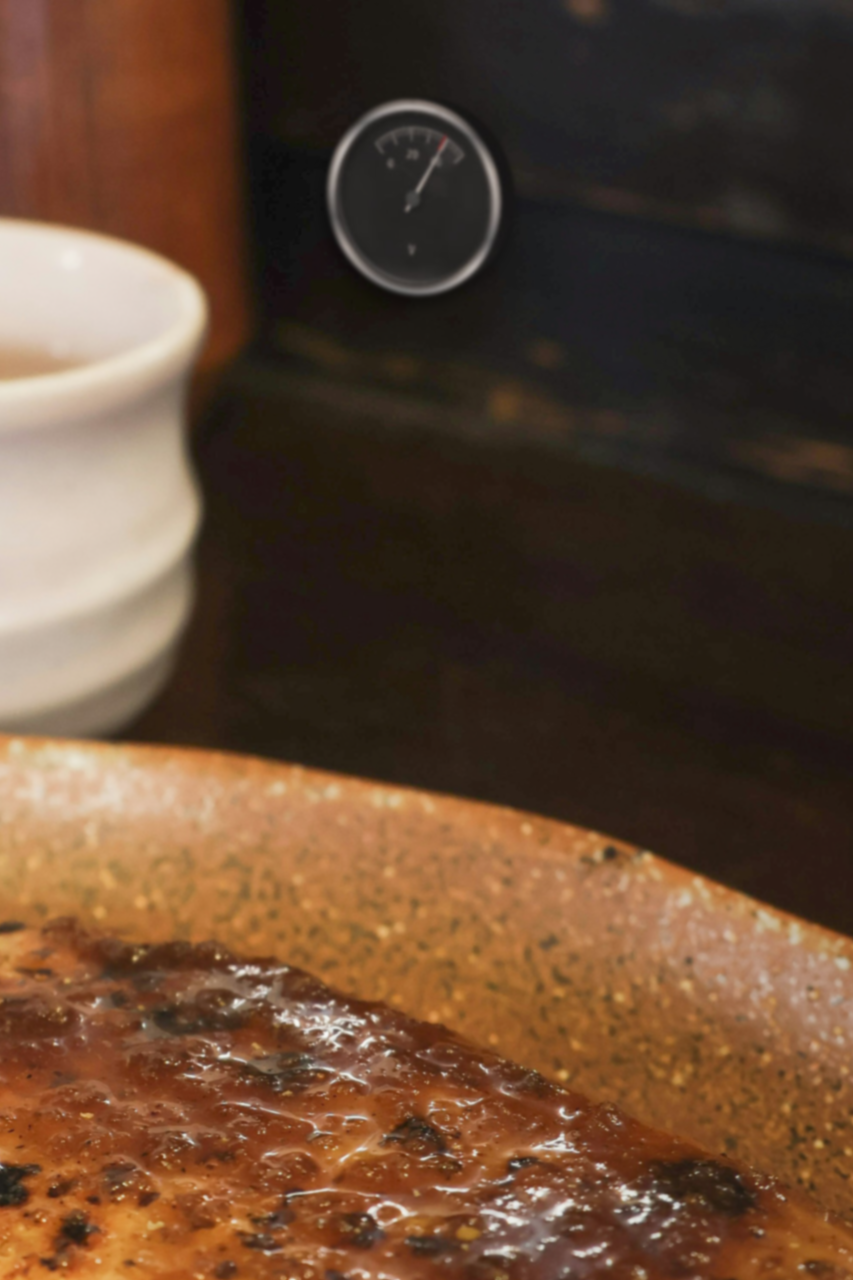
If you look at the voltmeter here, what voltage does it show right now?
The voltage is 40 V
